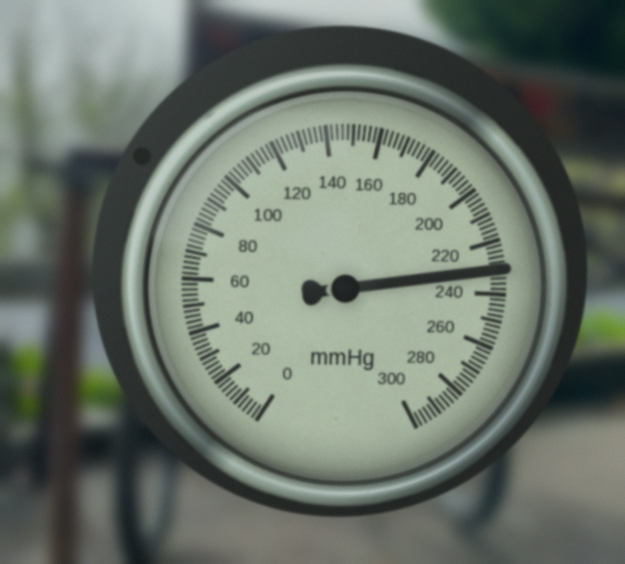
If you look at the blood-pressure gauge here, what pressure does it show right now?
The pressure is 230 mmHg
